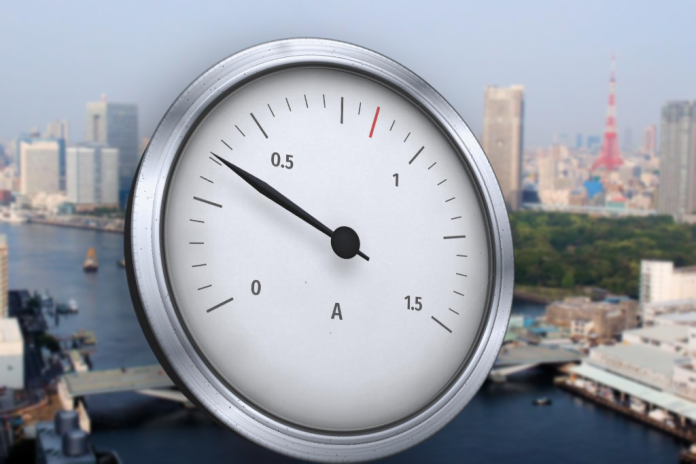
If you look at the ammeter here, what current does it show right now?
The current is 0.35 A
